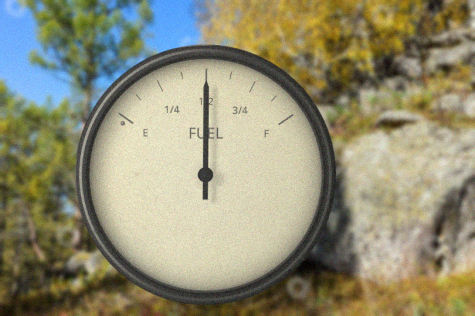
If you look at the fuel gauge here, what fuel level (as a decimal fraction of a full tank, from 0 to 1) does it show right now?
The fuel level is 0.5
